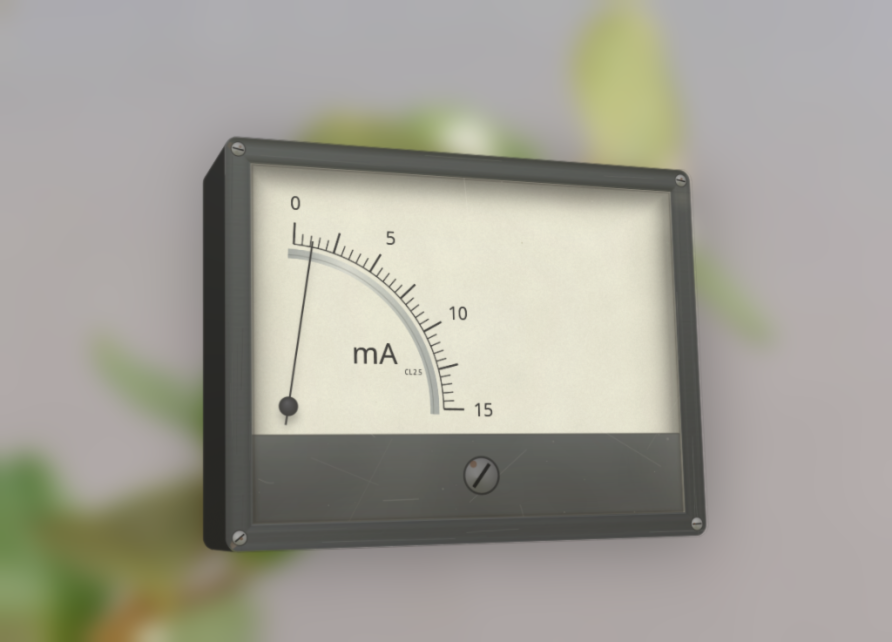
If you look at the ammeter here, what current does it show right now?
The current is 1 mA
